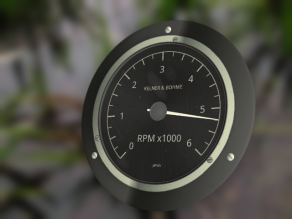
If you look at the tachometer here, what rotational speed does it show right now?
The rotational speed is 5250 rpm
